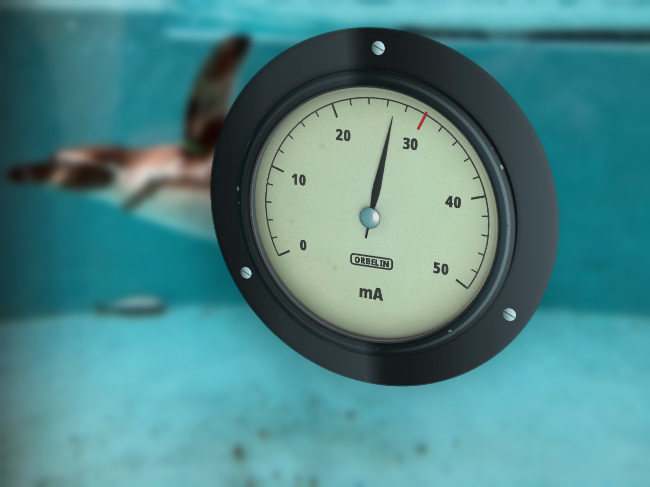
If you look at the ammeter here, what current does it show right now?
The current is 27 mA
